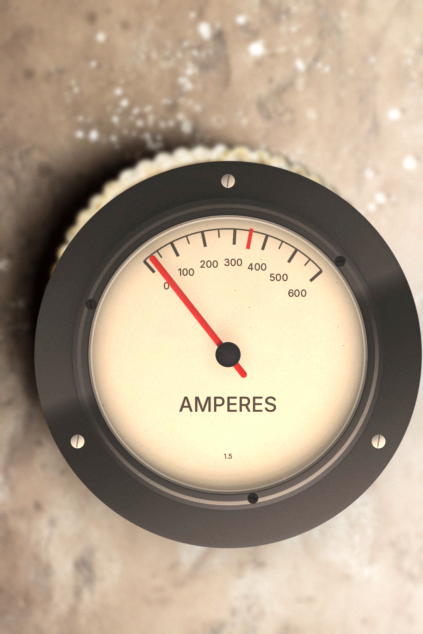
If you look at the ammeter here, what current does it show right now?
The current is 25 A
